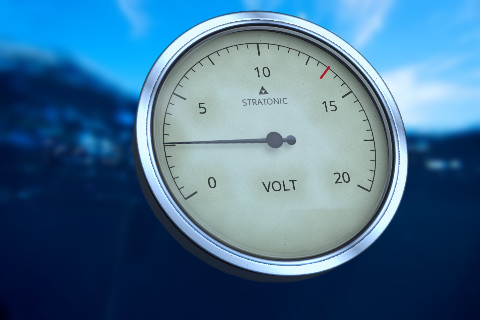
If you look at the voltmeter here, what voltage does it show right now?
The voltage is 2.5 V
